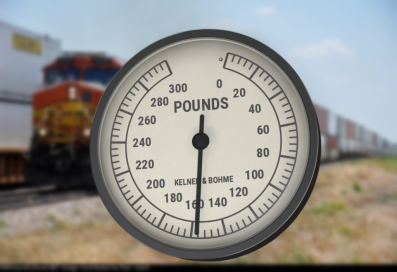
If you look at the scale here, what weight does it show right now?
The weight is 156 lb
